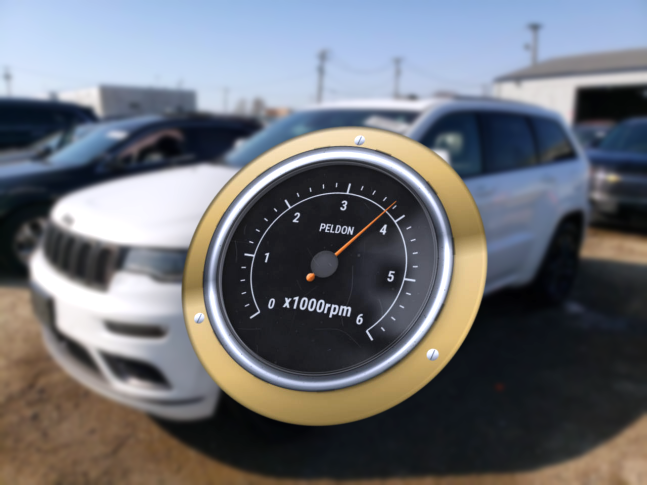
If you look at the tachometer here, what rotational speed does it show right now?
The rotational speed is 3800 rpm
